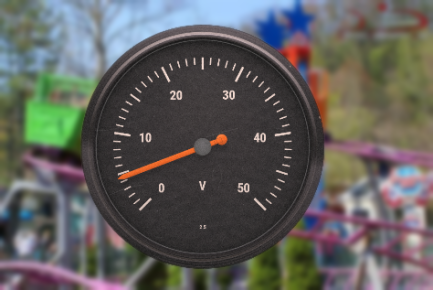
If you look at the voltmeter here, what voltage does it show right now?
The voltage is 4.5 V
